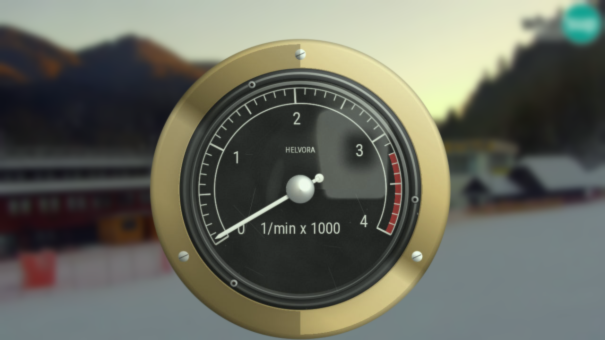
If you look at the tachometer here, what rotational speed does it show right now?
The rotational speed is 50 rpm
